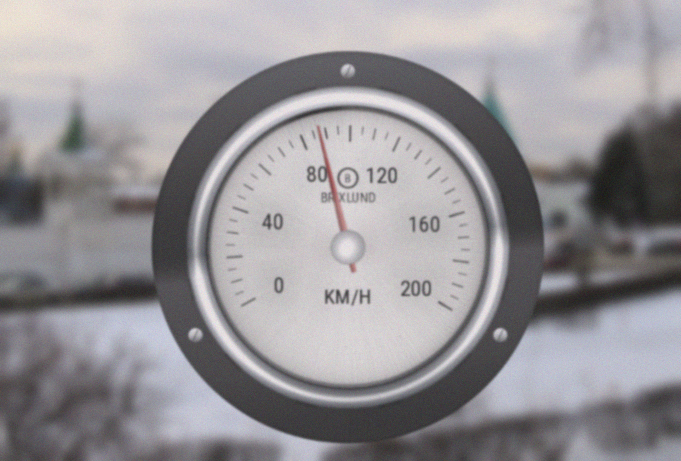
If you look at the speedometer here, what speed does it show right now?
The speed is 87.5 km/h
